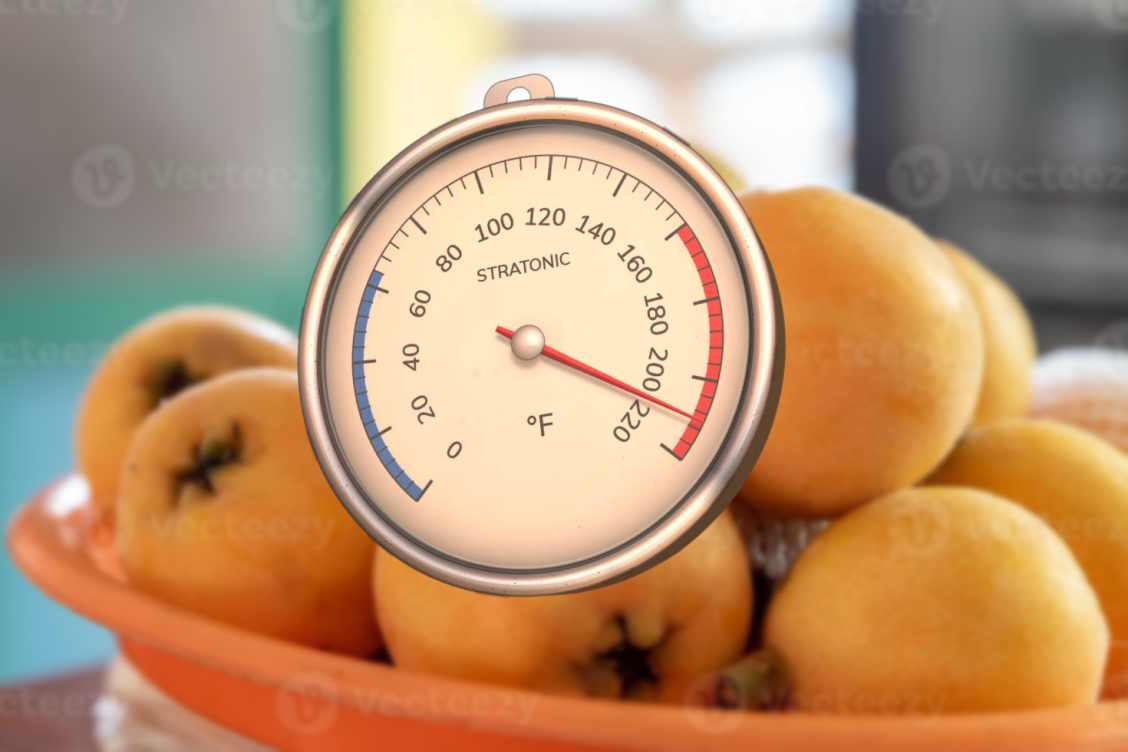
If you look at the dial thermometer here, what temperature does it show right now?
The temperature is 210 °F
